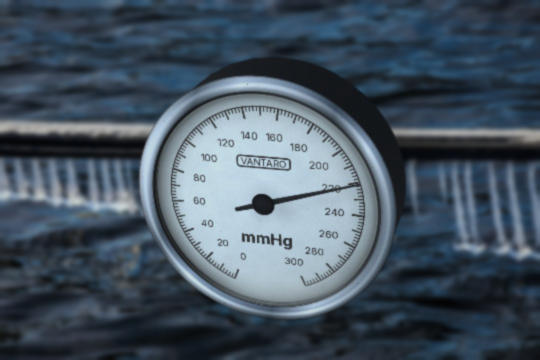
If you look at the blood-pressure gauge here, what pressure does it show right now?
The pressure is 220 mmHg
